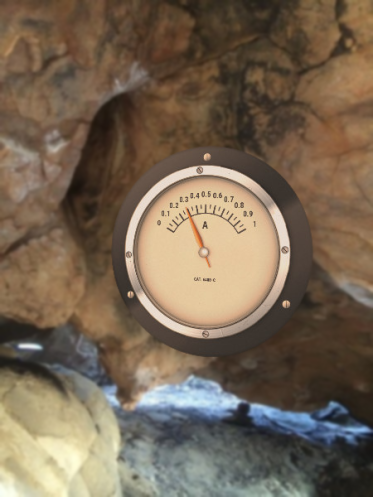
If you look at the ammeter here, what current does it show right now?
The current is 0.3 A
